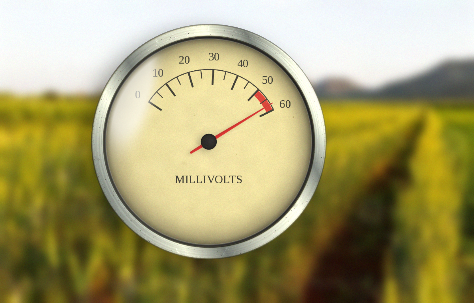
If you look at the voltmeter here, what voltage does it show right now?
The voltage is 57.5 mV
